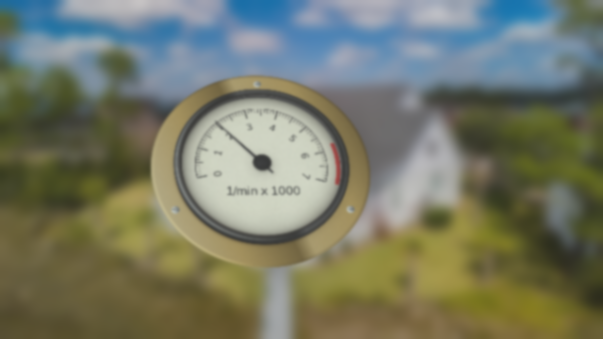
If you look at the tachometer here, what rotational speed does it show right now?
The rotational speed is 2000 rpm
